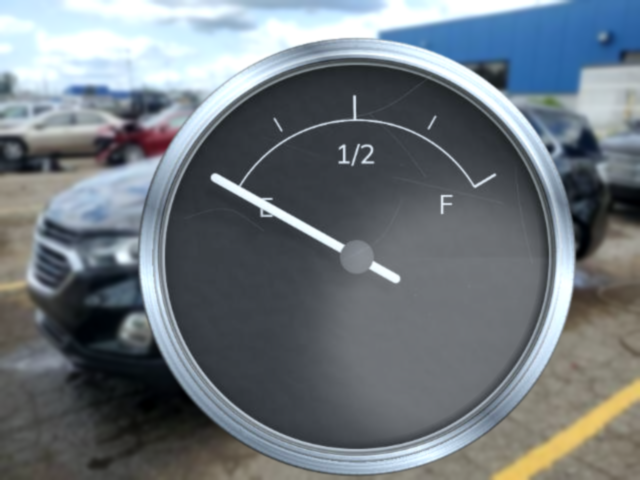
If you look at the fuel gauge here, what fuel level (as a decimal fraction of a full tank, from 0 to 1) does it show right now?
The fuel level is 0
